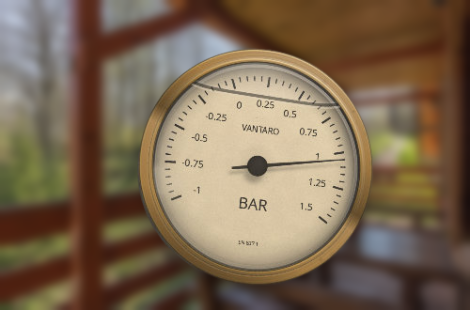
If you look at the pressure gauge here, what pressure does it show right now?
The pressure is 1.05 bar
